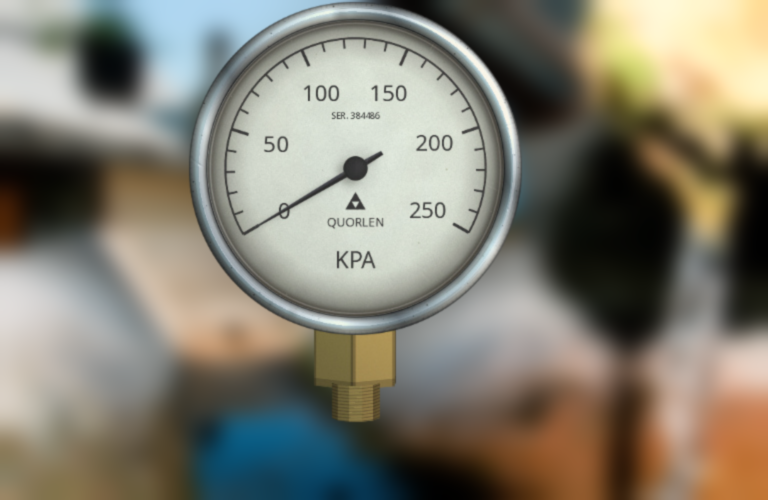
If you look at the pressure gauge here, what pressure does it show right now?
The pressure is 0 kPa
